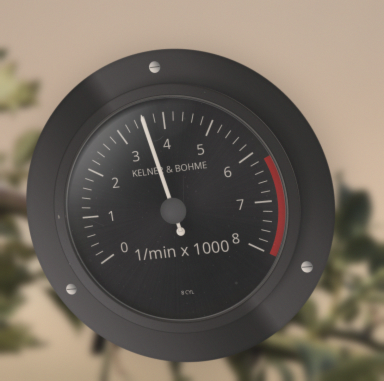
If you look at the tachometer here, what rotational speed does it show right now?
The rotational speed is 3600 rpm
